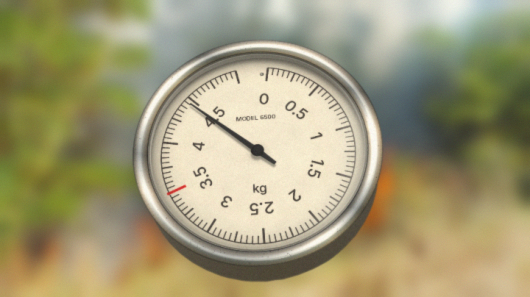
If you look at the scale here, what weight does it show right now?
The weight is 4.45 kg
